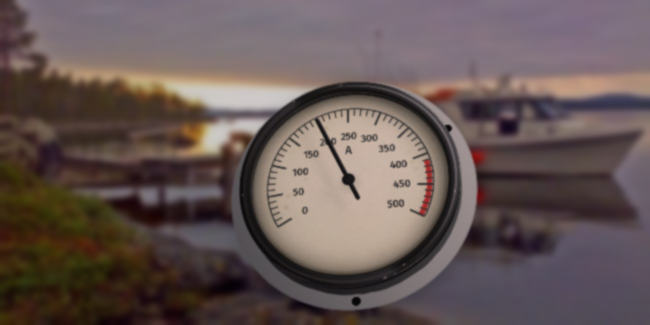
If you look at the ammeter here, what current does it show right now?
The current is 200 A
